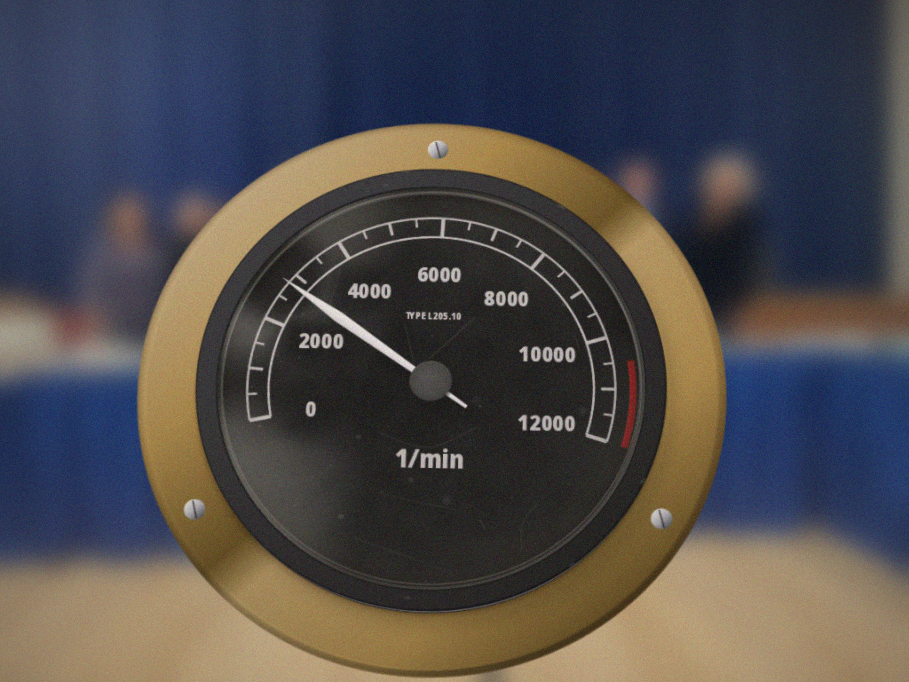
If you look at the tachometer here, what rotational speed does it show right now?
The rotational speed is 2750 rpm
